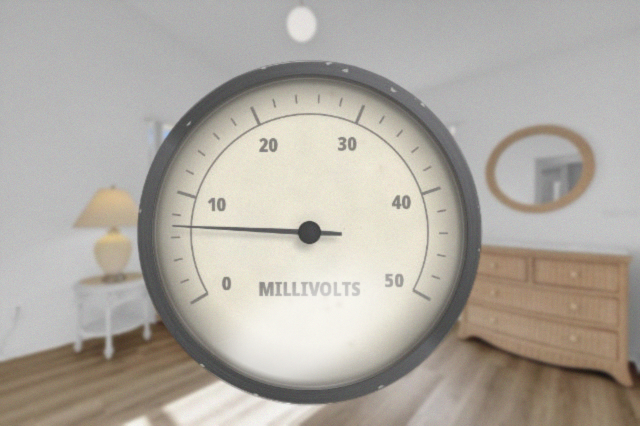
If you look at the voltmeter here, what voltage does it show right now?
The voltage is 7 mV
